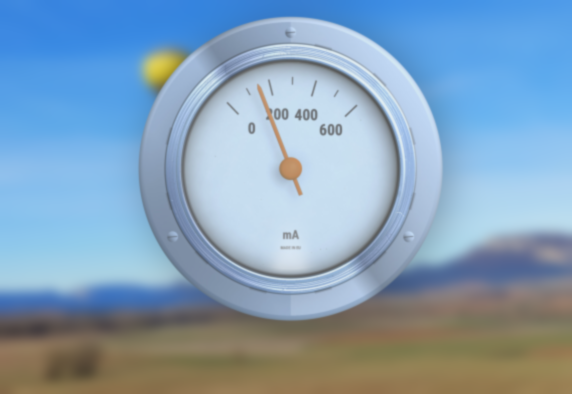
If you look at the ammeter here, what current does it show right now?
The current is 150 mA
